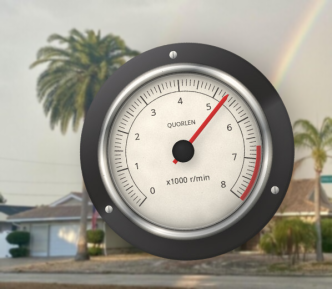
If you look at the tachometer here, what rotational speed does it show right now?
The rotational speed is 5300 rpm
